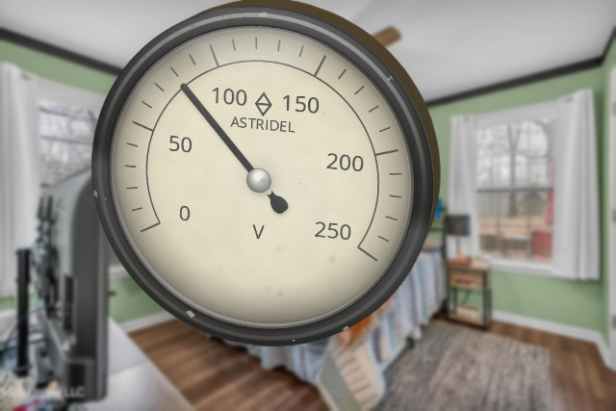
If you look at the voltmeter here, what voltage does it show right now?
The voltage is 80 V
